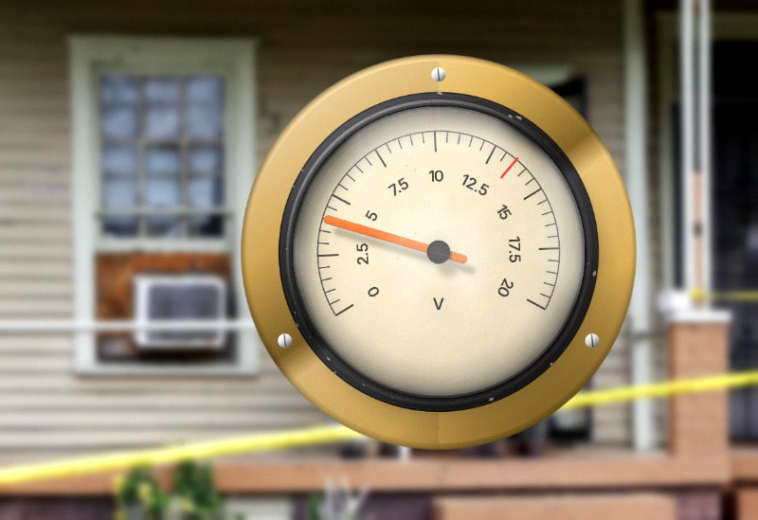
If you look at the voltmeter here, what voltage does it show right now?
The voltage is 4 V
